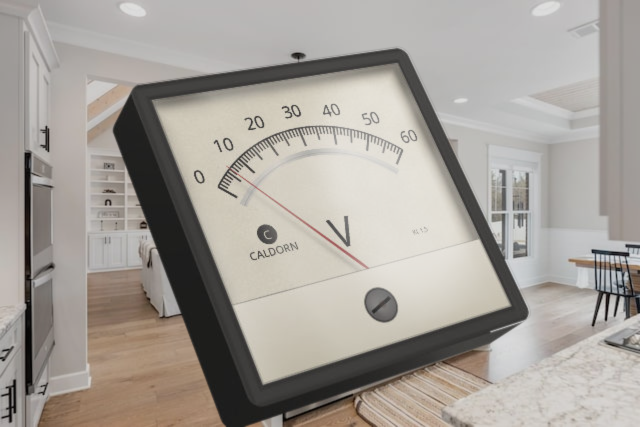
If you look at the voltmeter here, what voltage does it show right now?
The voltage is 5 V
